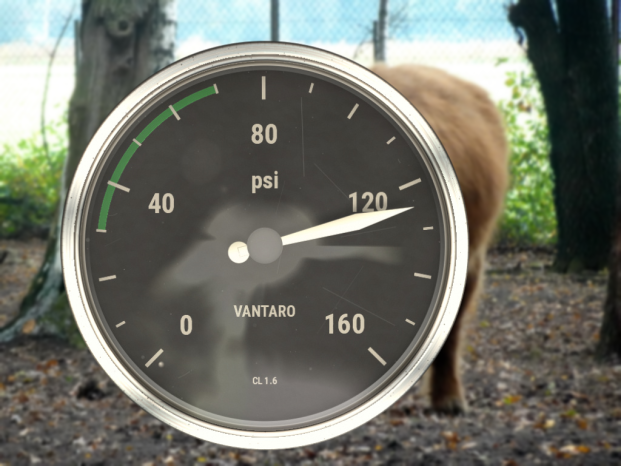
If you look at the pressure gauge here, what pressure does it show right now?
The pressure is 125 psi
